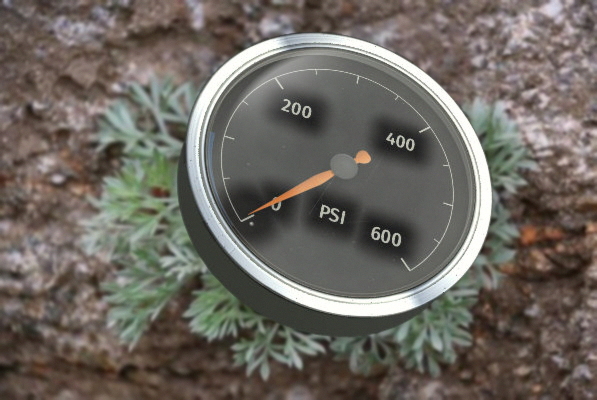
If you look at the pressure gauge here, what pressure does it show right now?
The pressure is 0 psi
